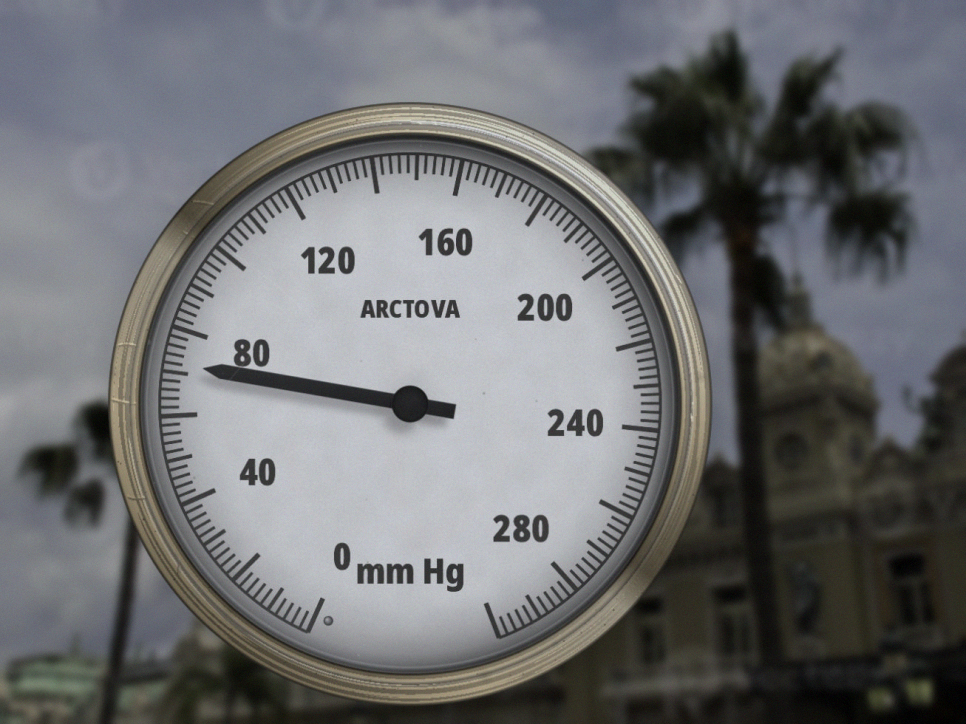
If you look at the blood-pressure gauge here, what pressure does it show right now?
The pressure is 72 mmHg
